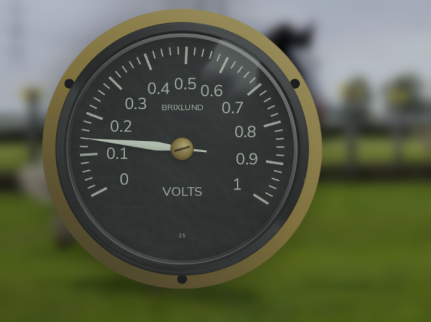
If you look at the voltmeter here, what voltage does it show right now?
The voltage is 0.14 V
